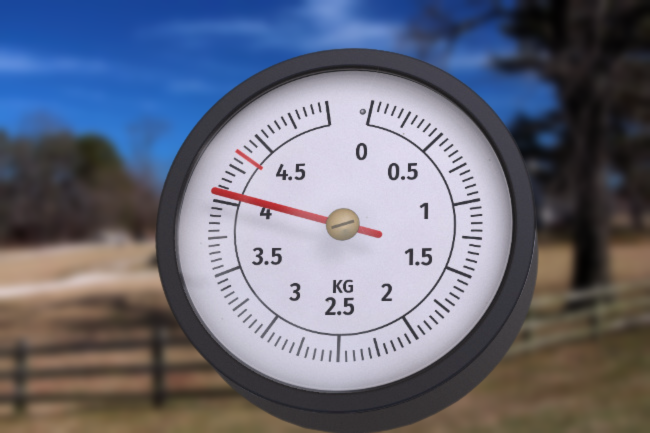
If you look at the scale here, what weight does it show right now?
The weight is 4.05 kg
